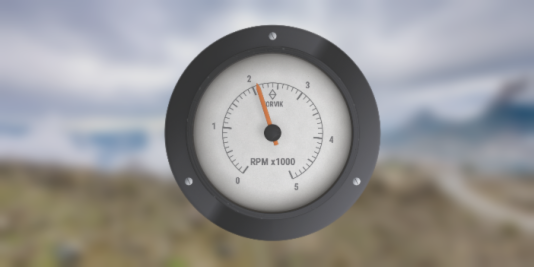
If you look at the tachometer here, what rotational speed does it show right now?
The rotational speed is 2100 rpm
